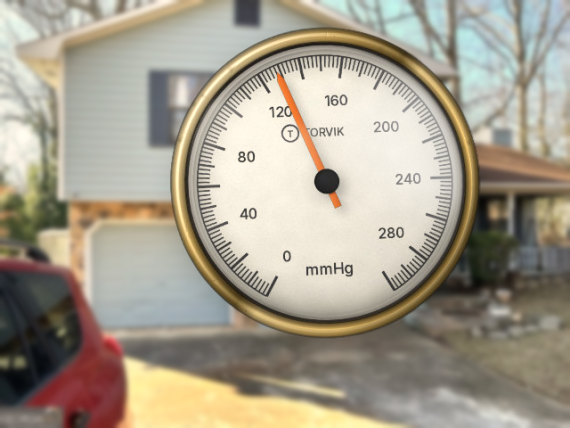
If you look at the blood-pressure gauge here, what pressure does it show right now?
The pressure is 128 mmHg
